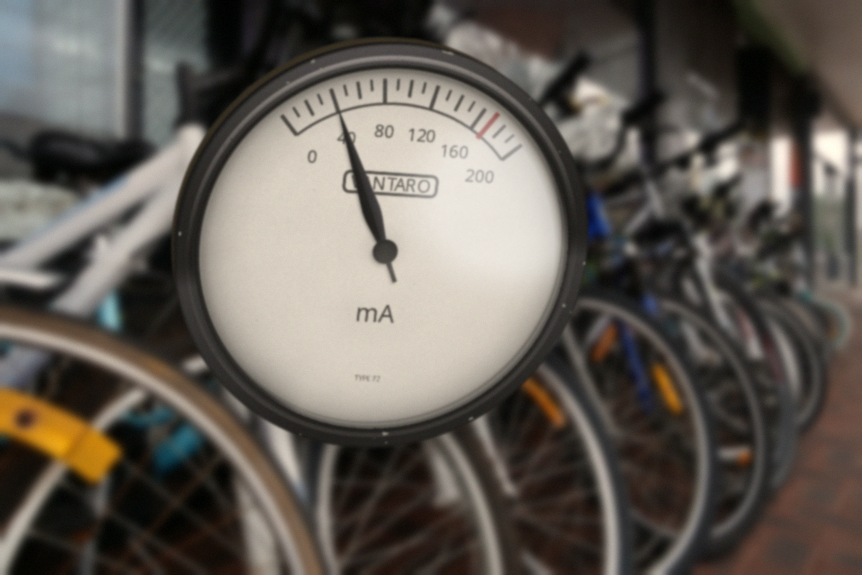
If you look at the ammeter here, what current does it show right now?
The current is 40 mA
